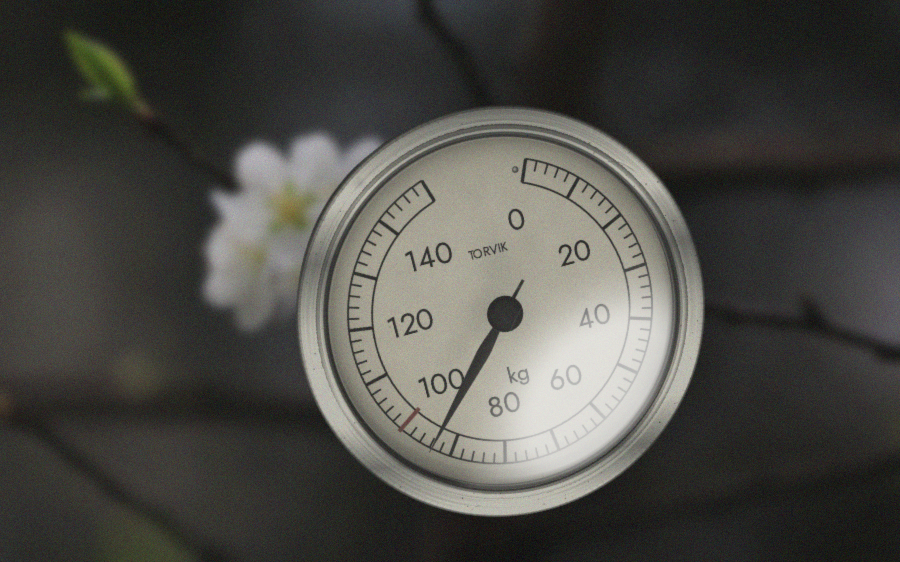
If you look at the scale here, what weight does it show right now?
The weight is 94 kg
